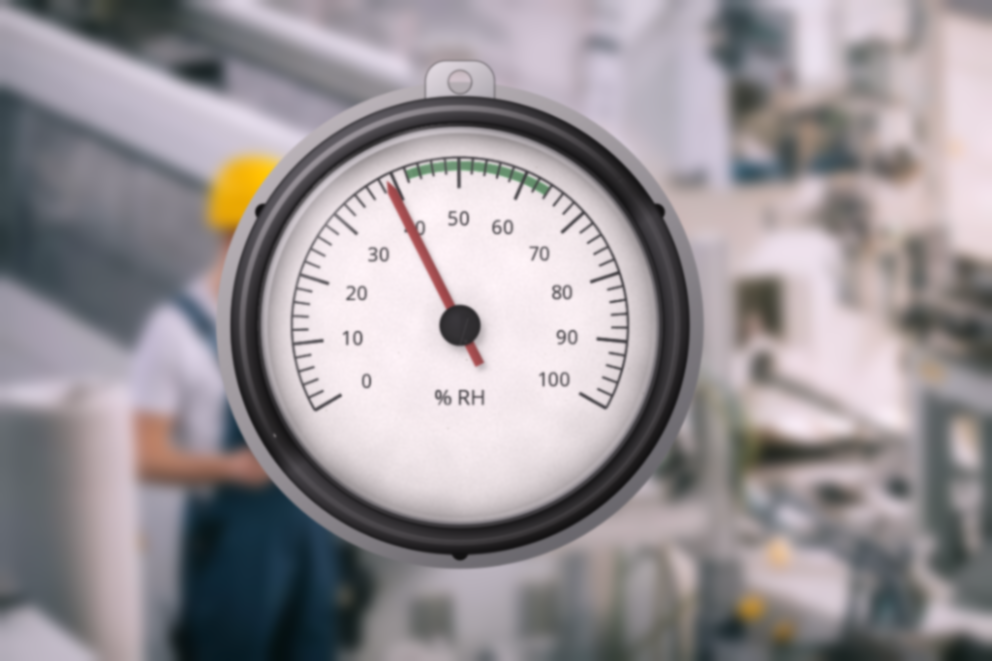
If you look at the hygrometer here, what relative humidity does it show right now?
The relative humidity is 39 %
